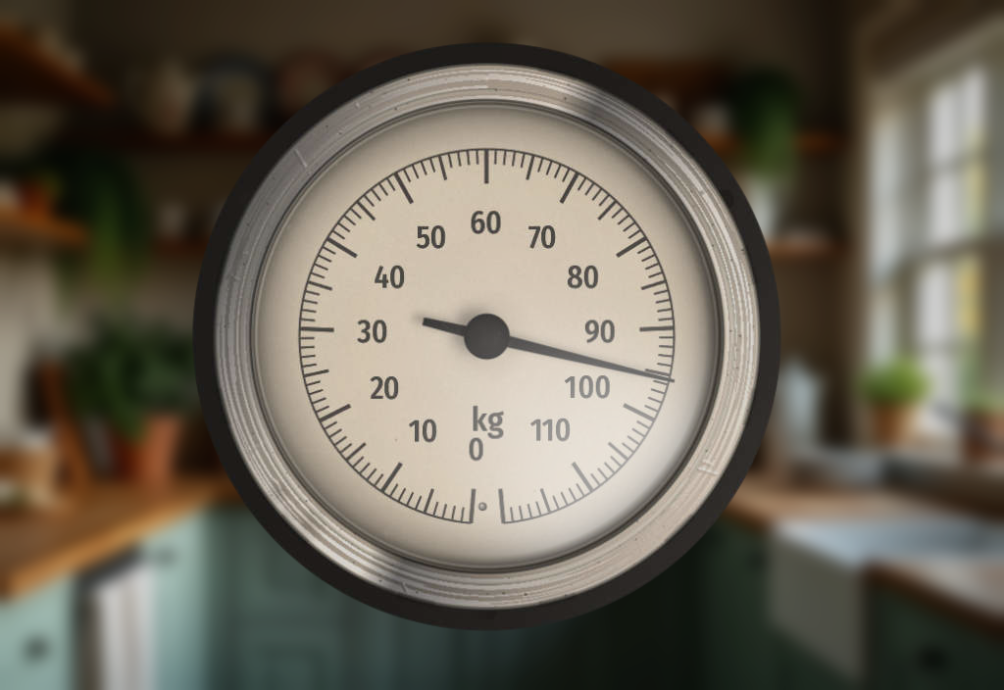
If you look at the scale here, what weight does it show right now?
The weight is 95.5 kg
